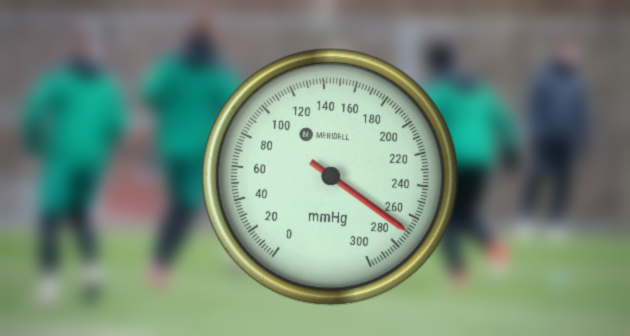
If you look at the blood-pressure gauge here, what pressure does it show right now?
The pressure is 270 mmHg
